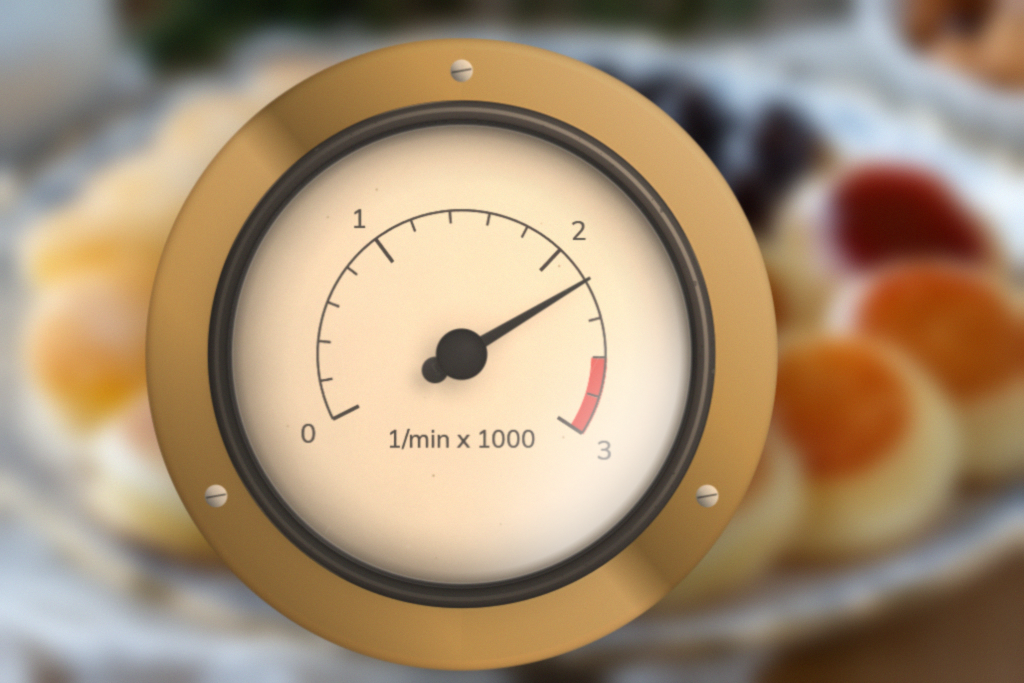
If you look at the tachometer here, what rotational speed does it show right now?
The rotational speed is 2200 rpm
